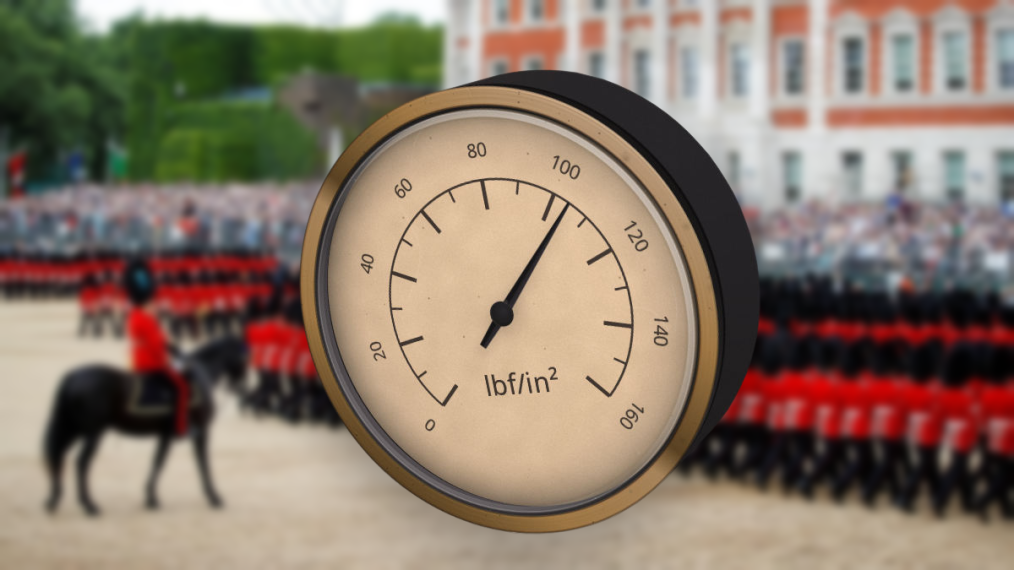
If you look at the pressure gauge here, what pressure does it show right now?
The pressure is 105 psi
